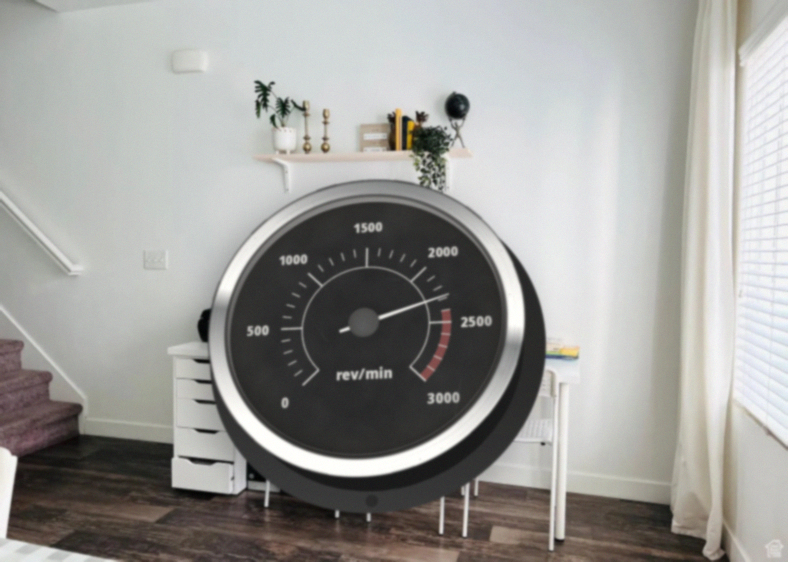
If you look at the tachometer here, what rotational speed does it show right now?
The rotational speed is 2300 rpm
